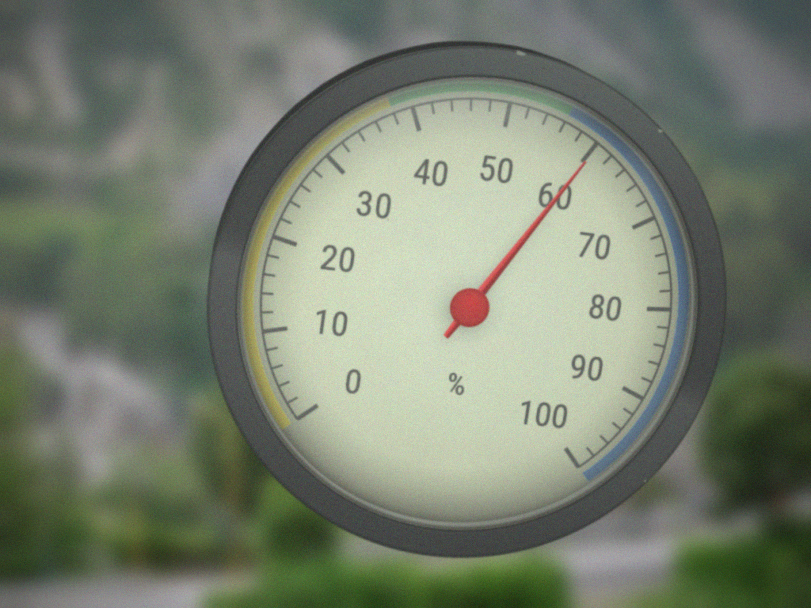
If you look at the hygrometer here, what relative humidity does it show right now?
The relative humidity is 60 %
